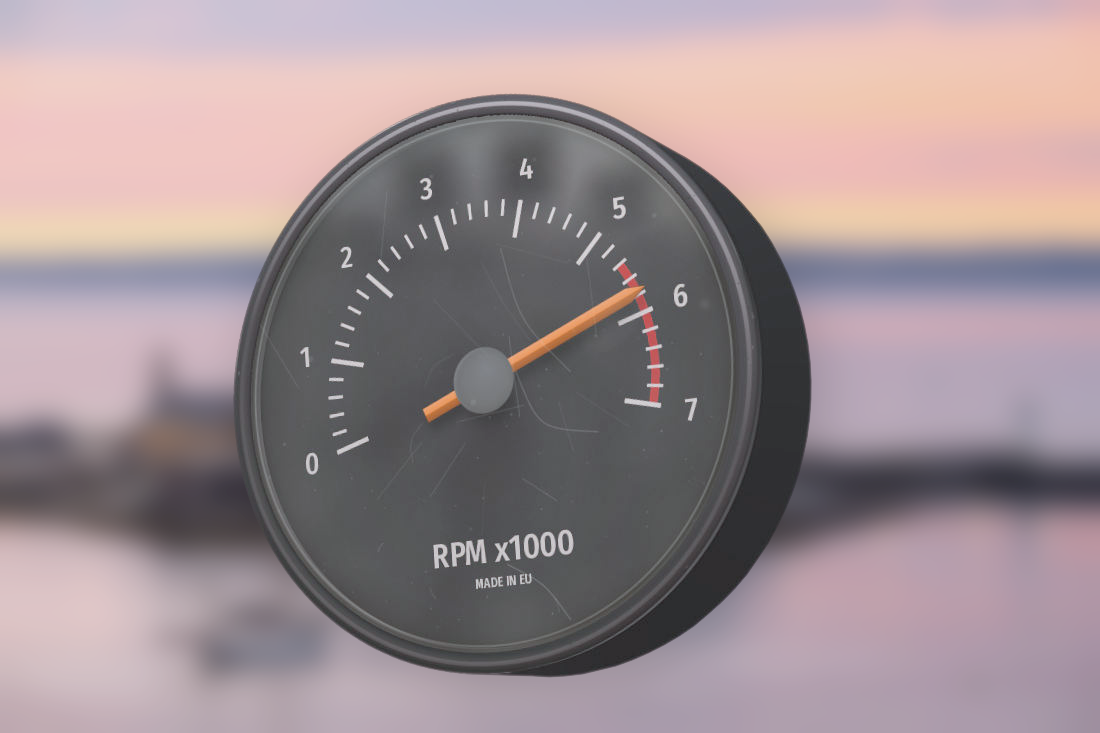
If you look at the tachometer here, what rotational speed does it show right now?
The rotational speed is 5800 rpm
